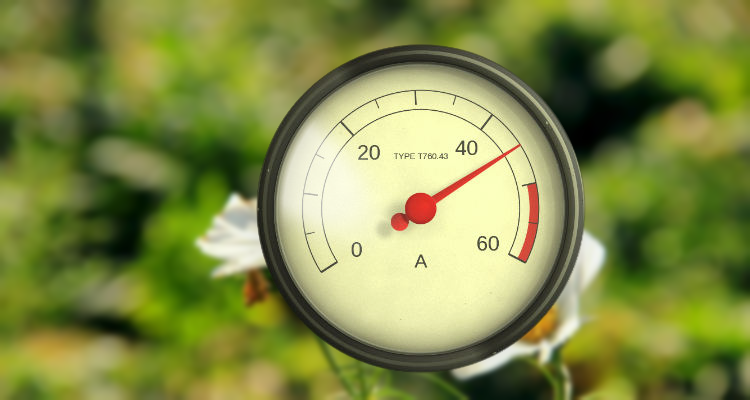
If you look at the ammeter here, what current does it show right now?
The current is 45 A
